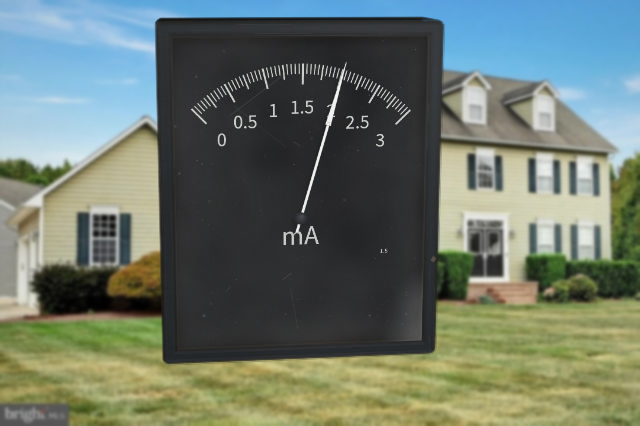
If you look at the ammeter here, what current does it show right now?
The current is 2 mA
